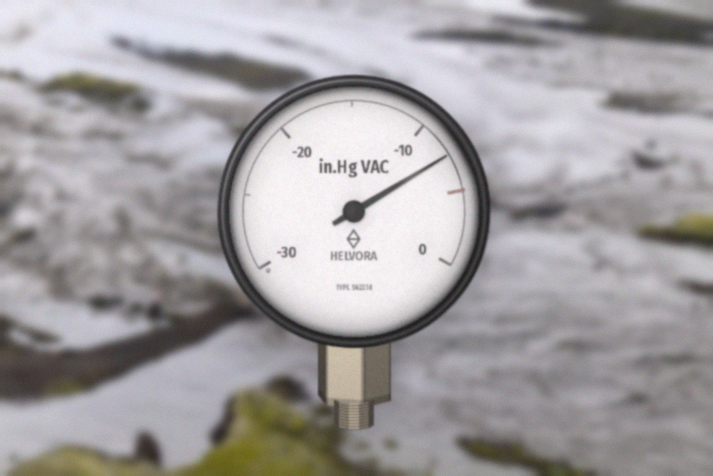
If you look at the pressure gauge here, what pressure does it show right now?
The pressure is -7.5 inHg
